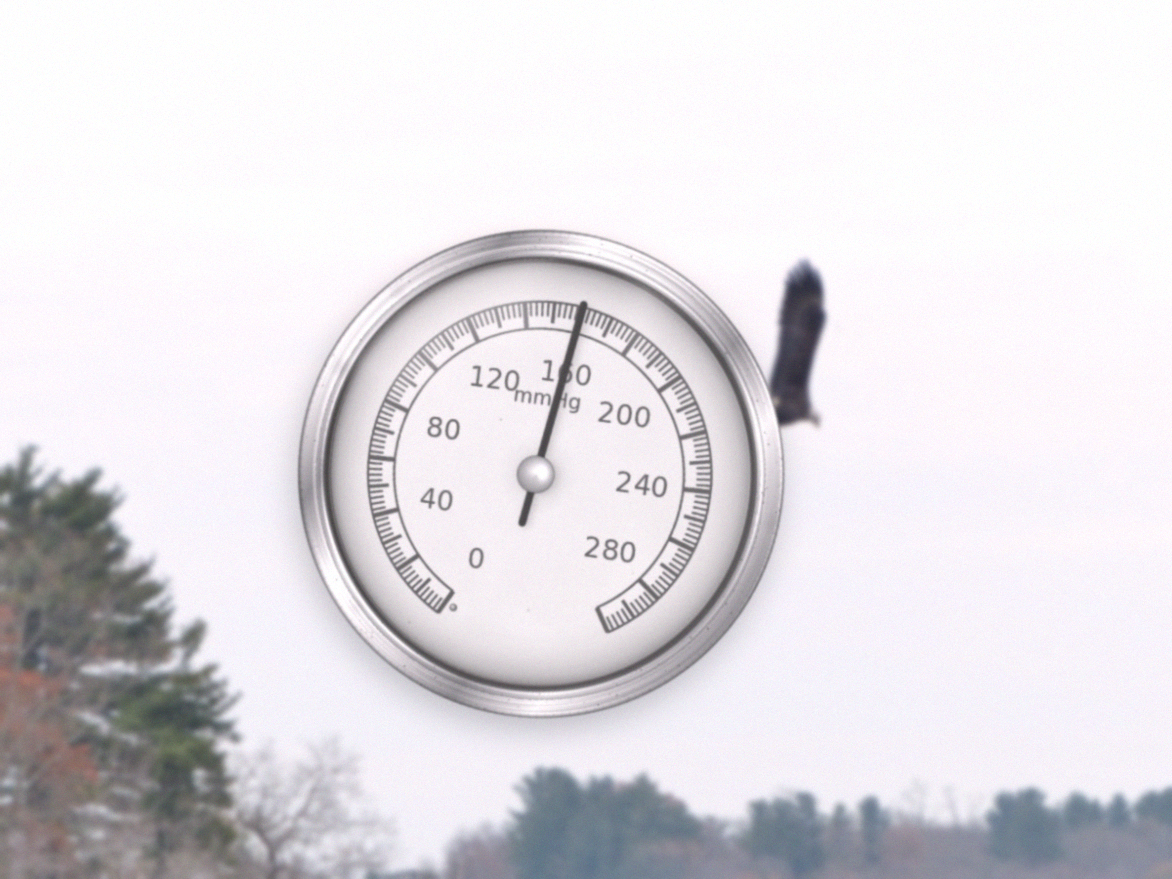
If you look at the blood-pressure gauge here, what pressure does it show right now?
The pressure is 160 mmHg
